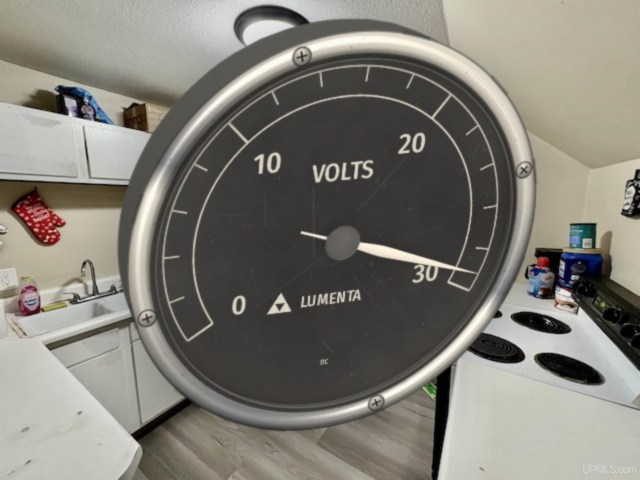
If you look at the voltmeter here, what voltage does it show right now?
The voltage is 29 V
